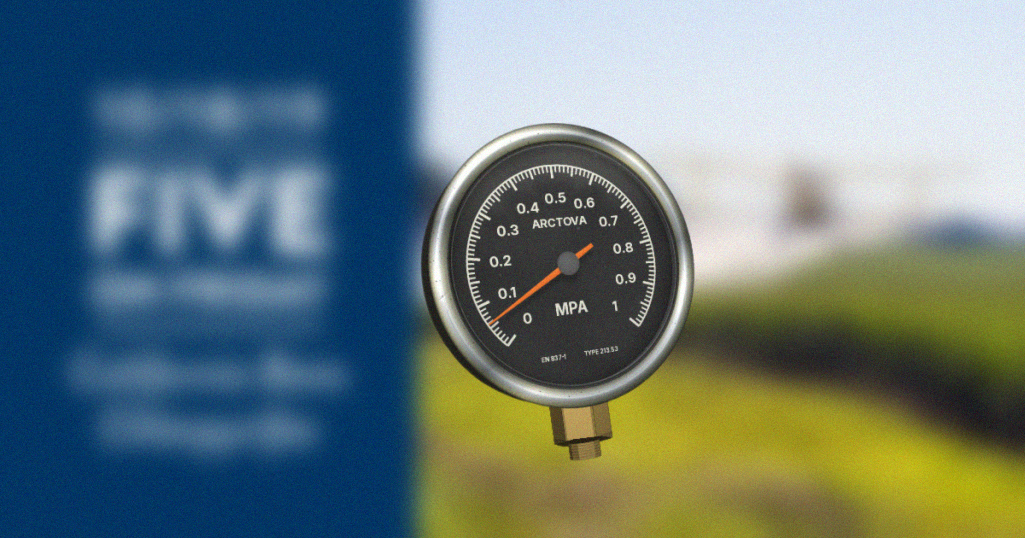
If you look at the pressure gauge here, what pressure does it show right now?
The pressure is 0.06 MPa
